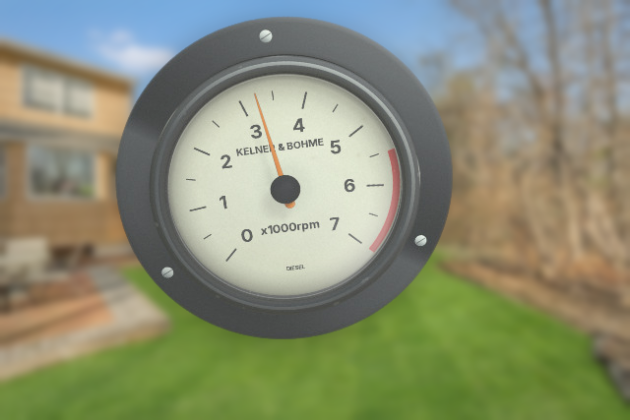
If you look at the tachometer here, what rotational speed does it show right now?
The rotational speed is 3250 rpm
